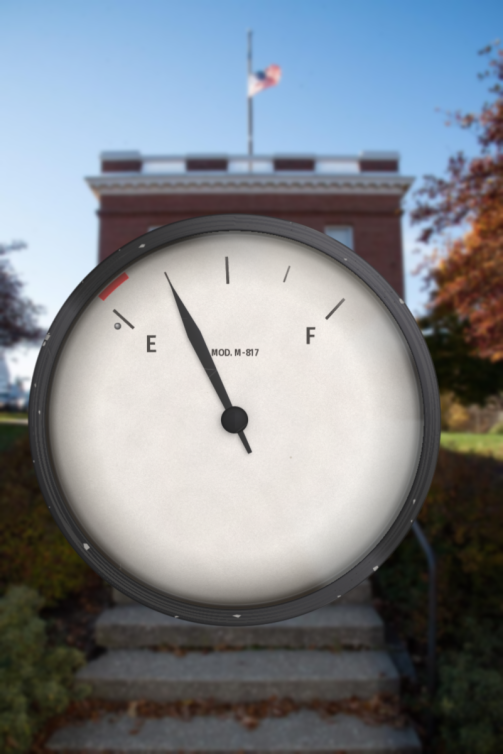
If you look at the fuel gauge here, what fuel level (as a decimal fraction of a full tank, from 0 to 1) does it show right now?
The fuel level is 0.25
